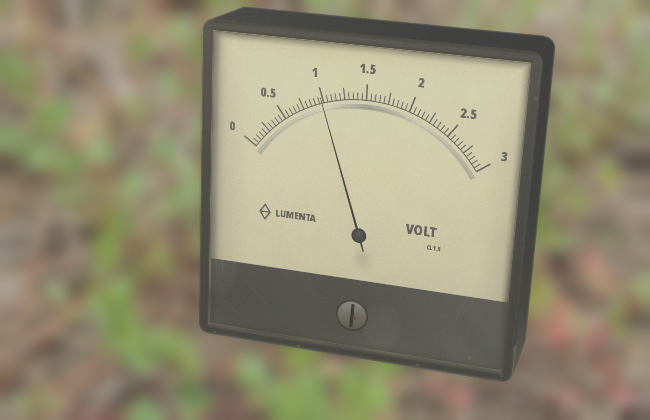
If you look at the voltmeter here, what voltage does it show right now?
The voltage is 1 V
